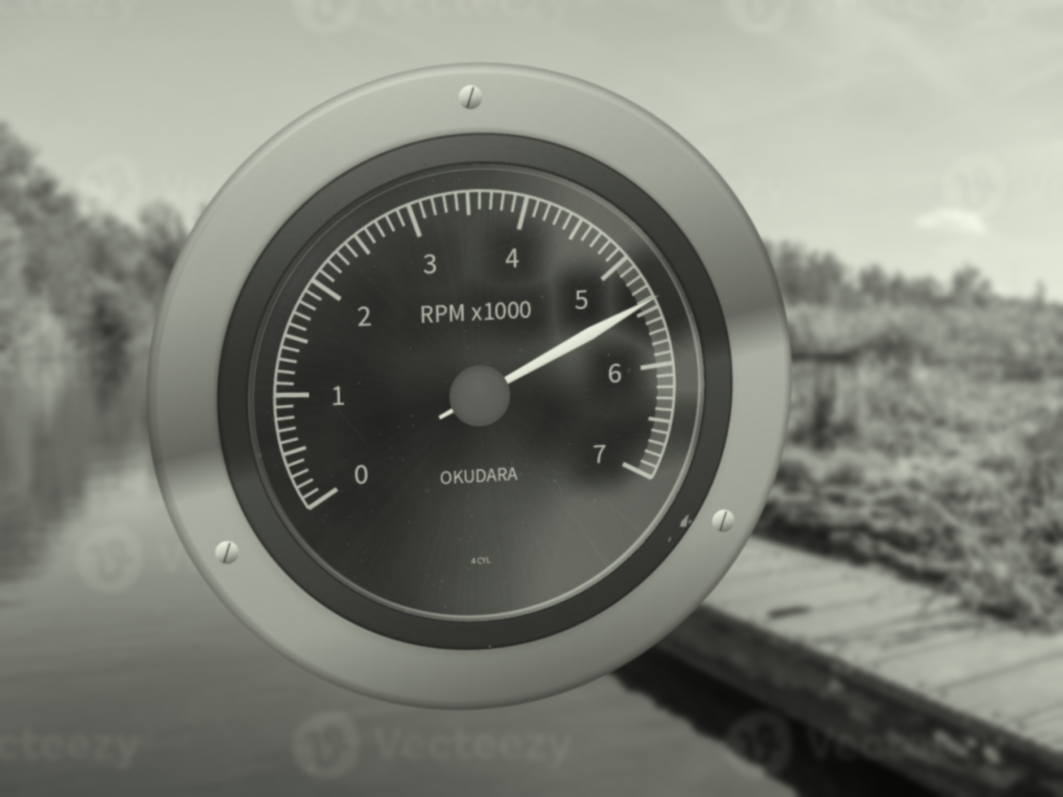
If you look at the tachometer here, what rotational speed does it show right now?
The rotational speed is 5400 rpm
